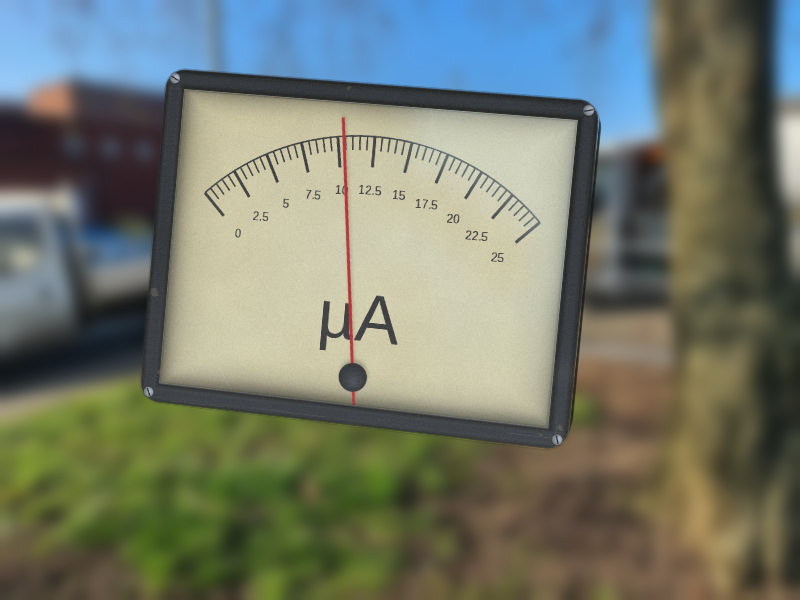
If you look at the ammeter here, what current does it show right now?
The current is 10.5 µA
